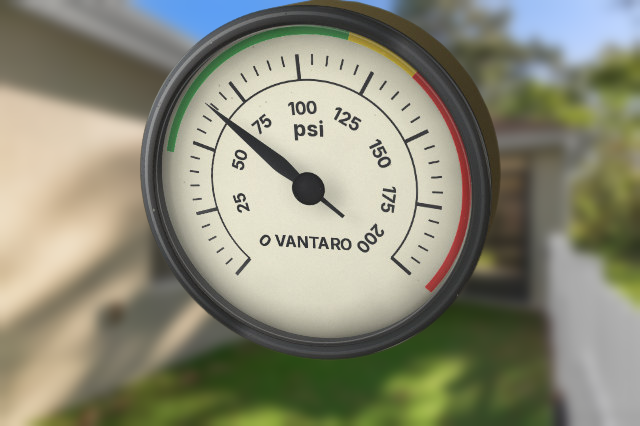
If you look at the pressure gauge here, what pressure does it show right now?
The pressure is 65 psi
